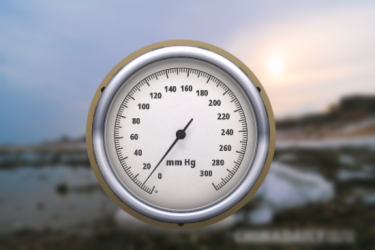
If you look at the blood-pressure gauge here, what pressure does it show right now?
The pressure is 10 mmHg
